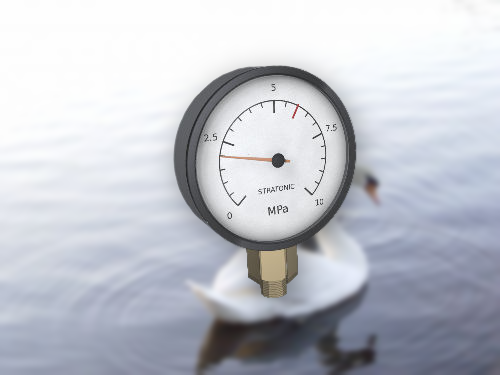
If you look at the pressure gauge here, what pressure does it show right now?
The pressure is 2 MPa
